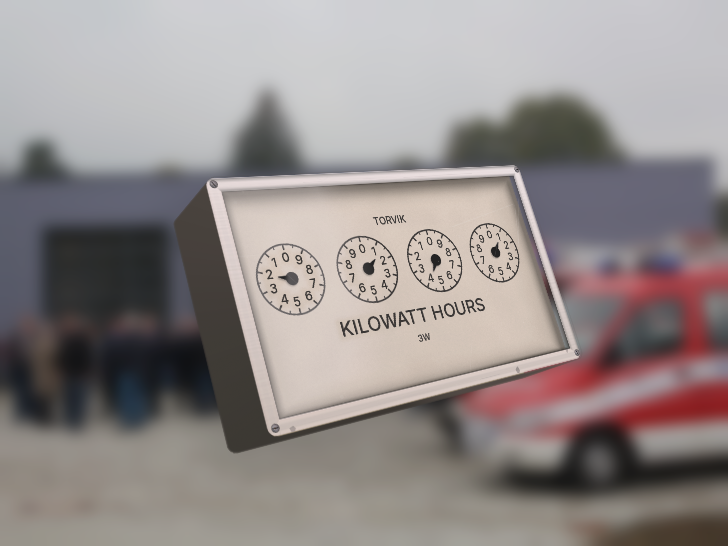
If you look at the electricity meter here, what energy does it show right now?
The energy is 2141 kWh
